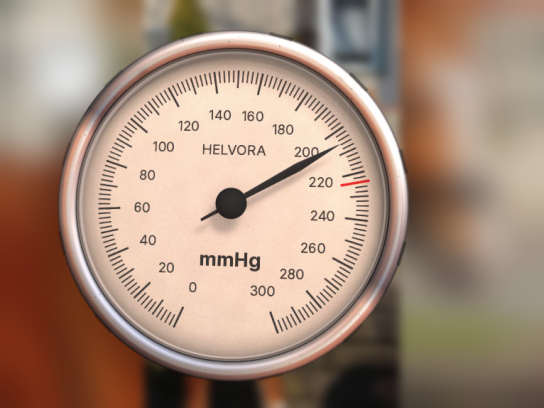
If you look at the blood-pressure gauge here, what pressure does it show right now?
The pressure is 206 mmHg
